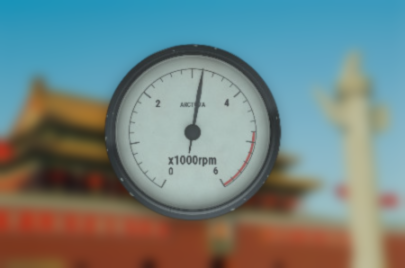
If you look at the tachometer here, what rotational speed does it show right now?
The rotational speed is 3200 rpm
